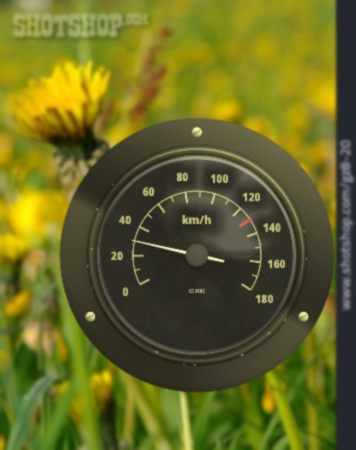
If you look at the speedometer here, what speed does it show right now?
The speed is 30 km/h
